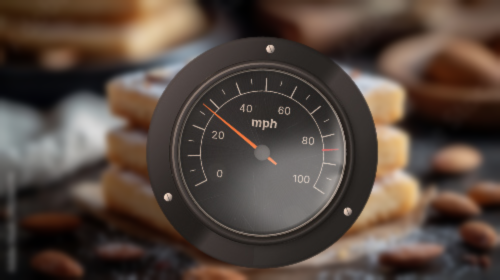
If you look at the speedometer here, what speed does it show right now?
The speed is 27.5 mph
